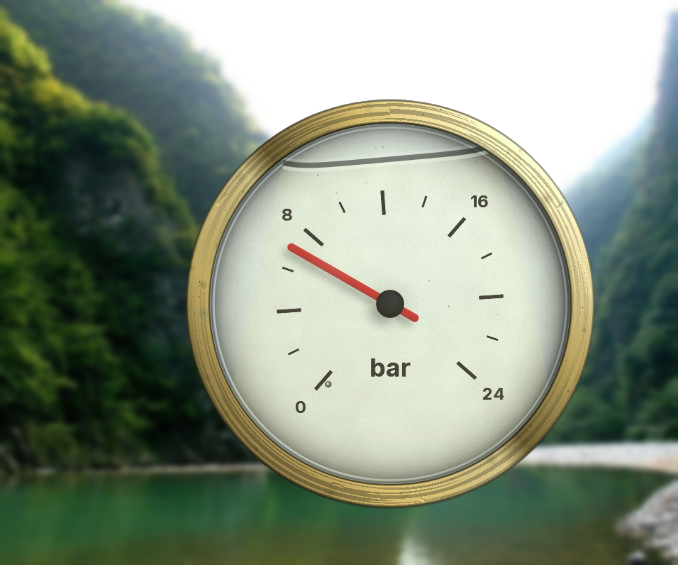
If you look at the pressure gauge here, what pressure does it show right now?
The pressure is 7 bar
